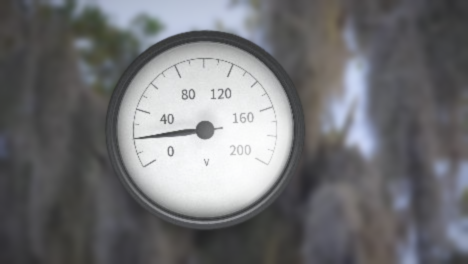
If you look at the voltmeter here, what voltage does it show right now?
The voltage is 20 V
